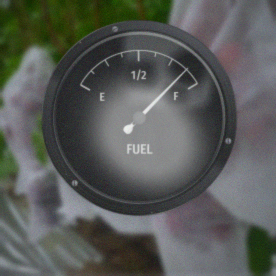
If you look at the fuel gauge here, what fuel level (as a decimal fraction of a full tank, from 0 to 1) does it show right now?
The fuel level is 0.875
